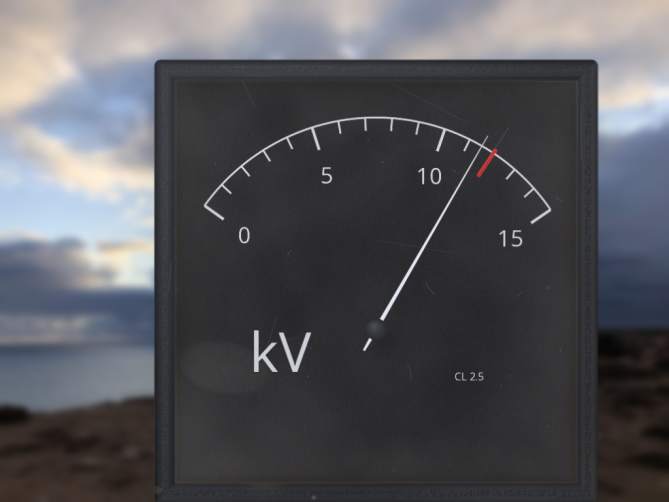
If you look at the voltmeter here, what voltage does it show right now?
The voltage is 11.5 kV
